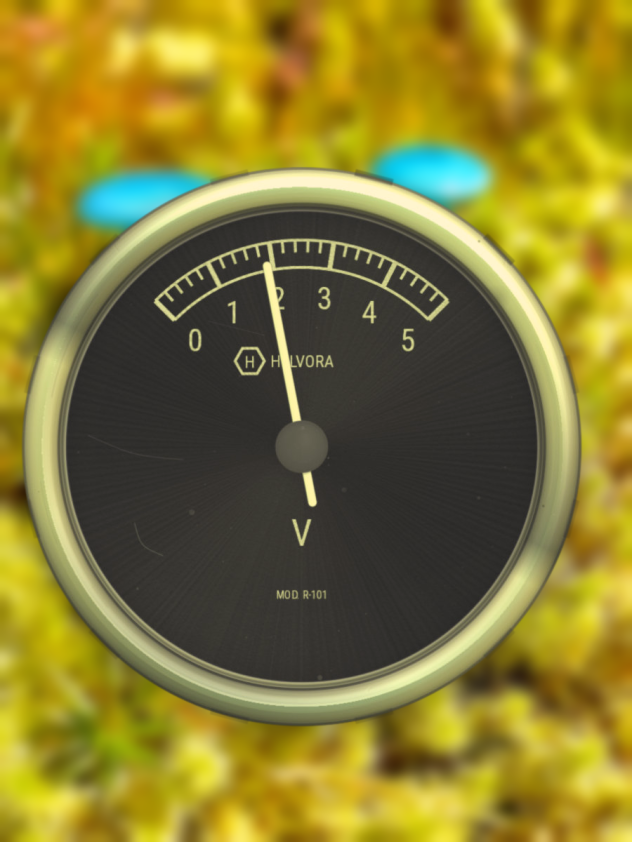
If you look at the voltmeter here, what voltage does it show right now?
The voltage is 1.9 V
